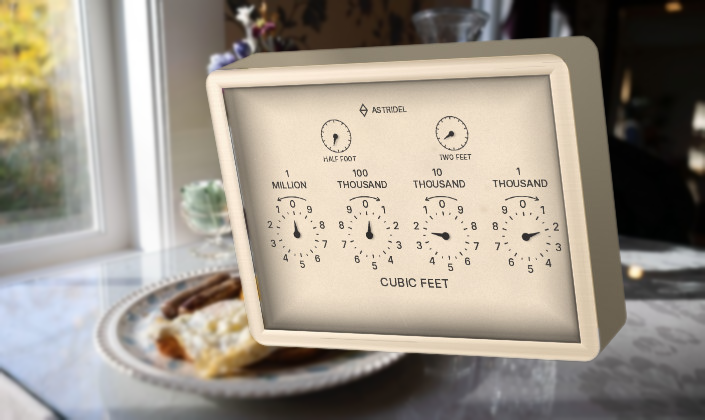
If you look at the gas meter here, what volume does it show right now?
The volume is 2200 ft³
